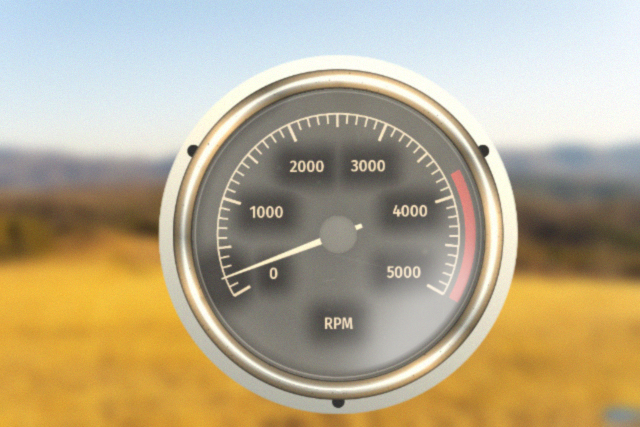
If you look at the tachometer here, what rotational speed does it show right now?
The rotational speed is 200 rpm
